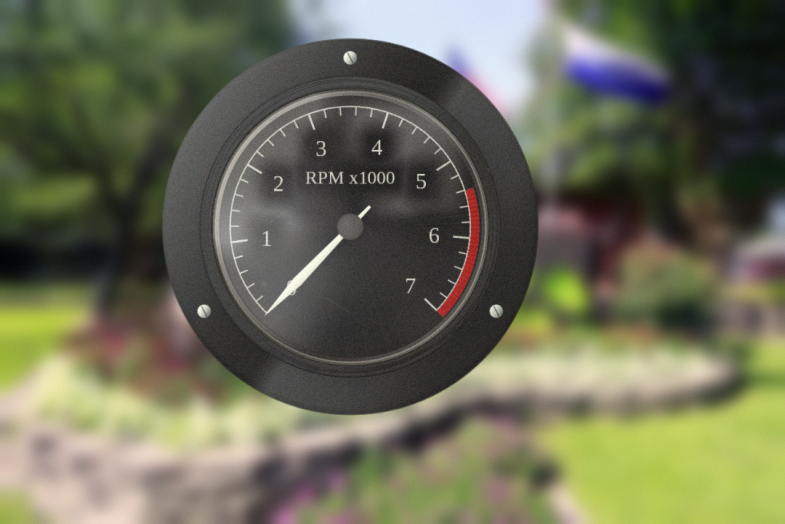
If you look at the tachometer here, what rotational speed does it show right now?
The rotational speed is 0 rpm
